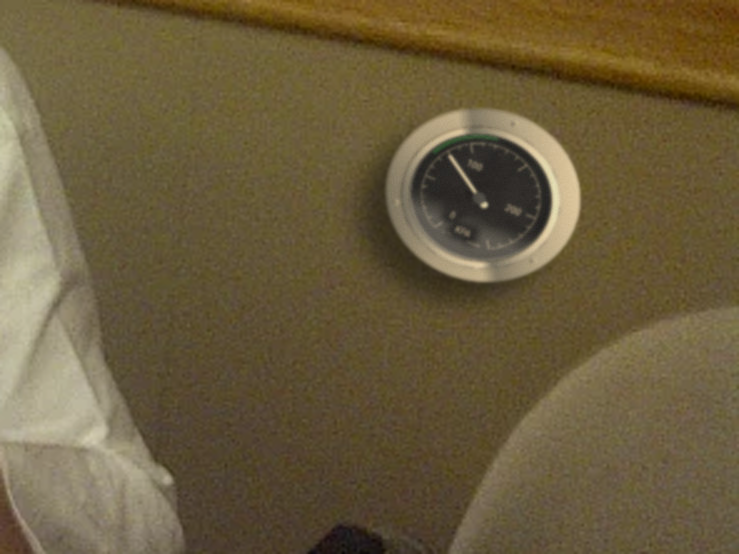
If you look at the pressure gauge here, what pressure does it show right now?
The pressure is 80 kPa
